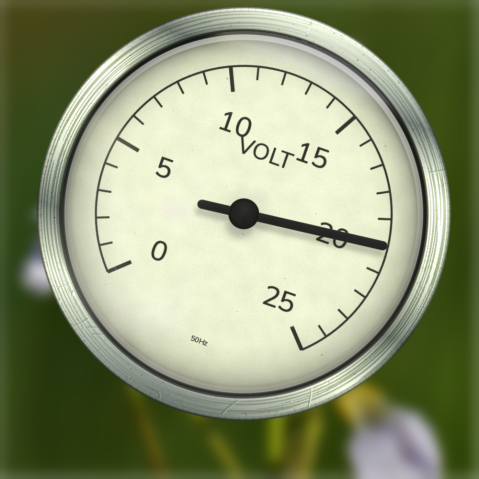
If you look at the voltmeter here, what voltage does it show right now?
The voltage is 20 V
